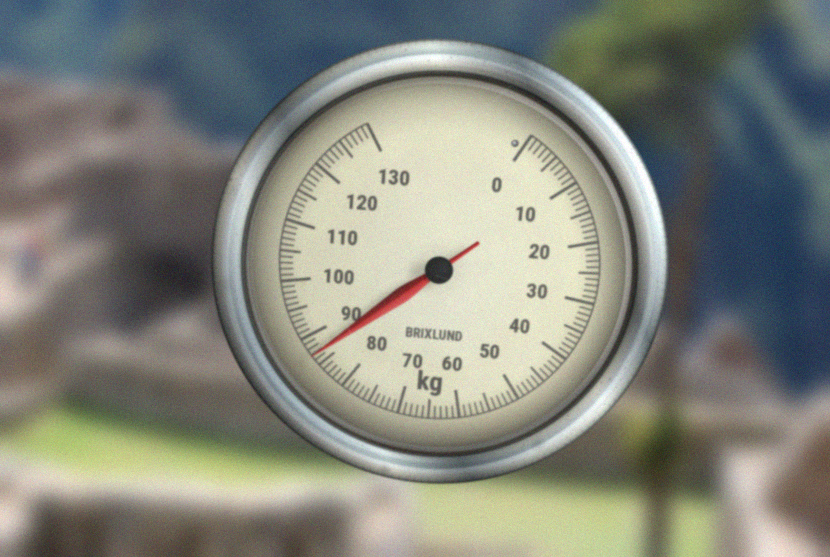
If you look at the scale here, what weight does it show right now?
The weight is 87 kg
